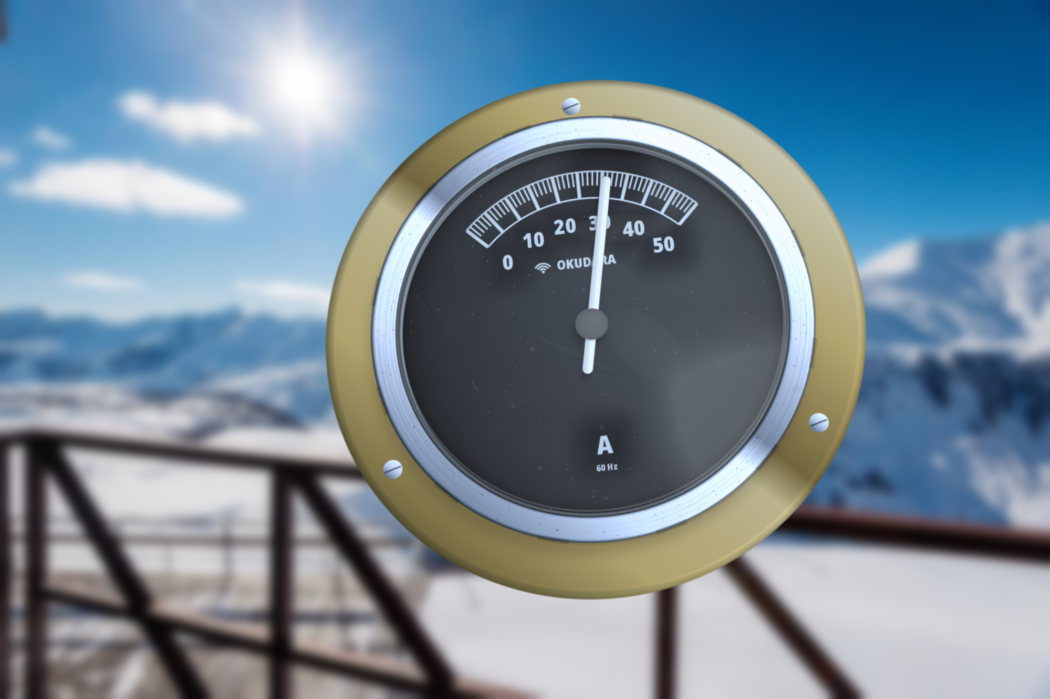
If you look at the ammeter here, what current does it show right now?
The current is 31 A
